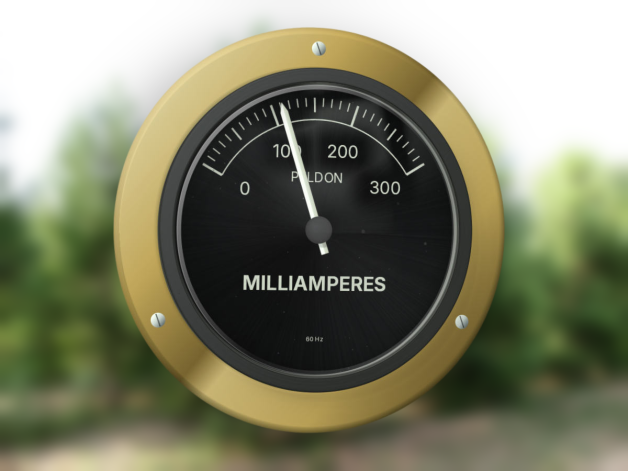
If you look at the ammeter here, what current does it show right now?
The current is 110 mA
